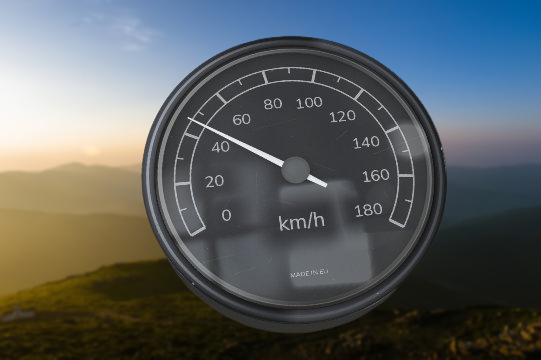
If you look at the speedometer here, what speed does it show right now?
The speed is 45 km/h
